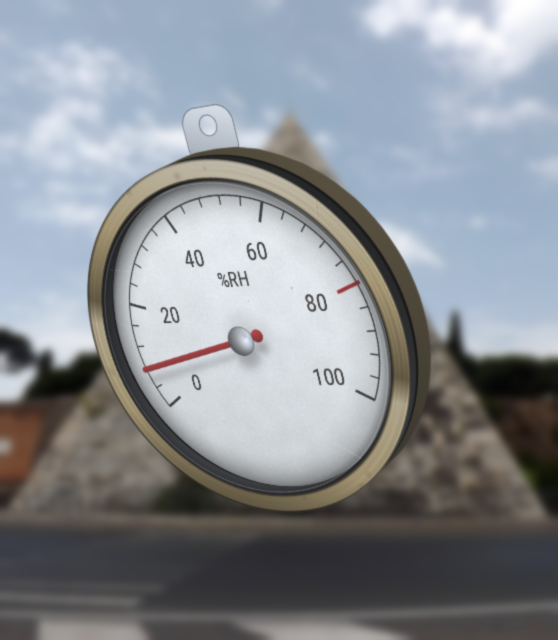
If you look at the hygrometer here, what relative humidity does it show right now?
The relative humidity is 8 %
